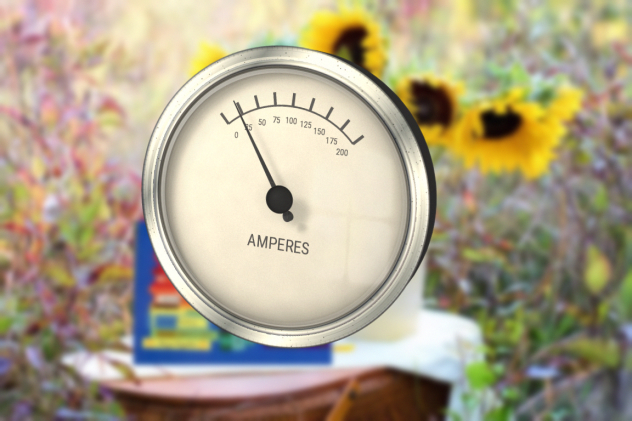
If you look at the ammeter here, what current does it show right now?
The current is 25 A
